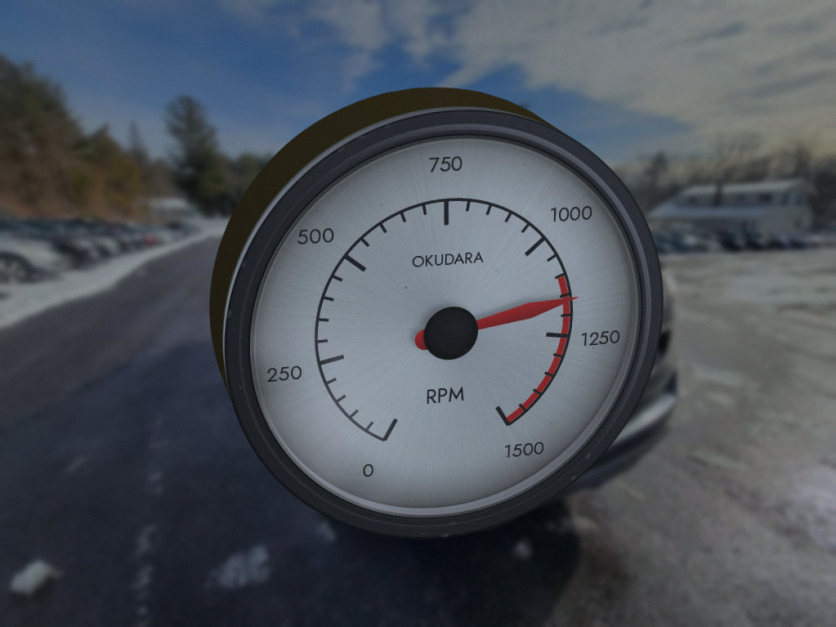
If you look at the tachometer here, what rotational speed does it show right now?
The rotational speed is 1150 rpm
